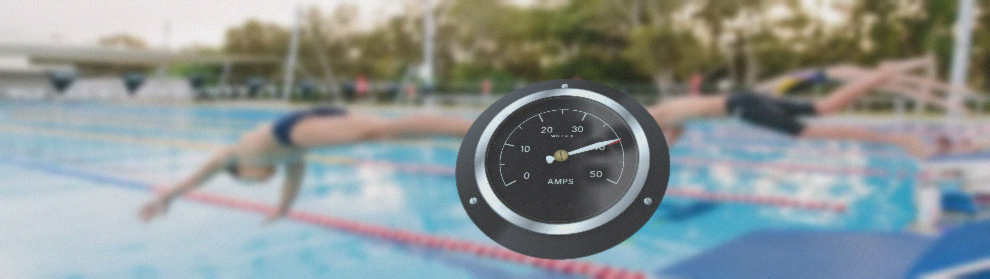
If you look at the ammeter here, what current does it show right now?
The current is 40 A
